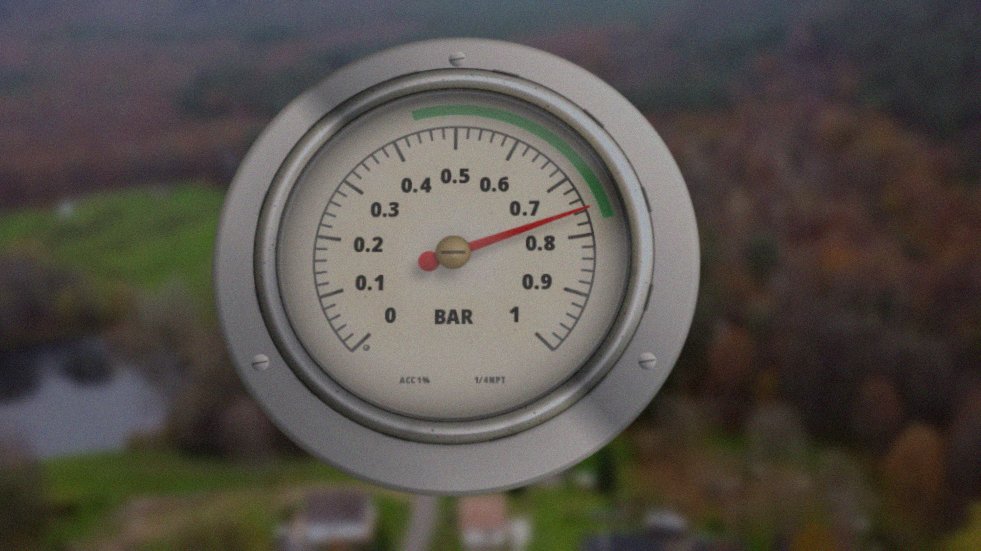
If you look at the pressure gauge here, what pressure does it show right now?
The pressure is 0.76 bar
